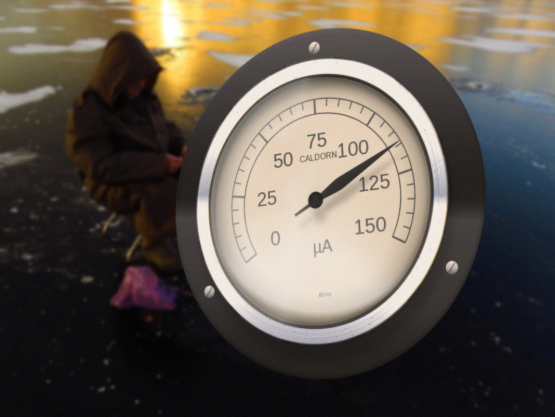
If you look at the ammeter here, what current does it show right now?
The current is 115 µA
